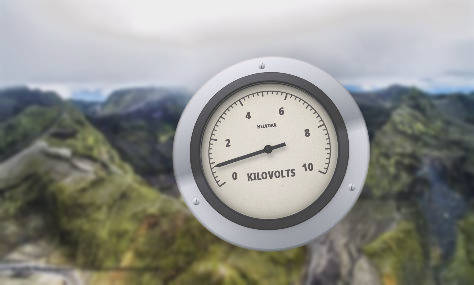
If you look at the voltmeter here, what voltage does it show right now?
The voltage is 0.8 kV
